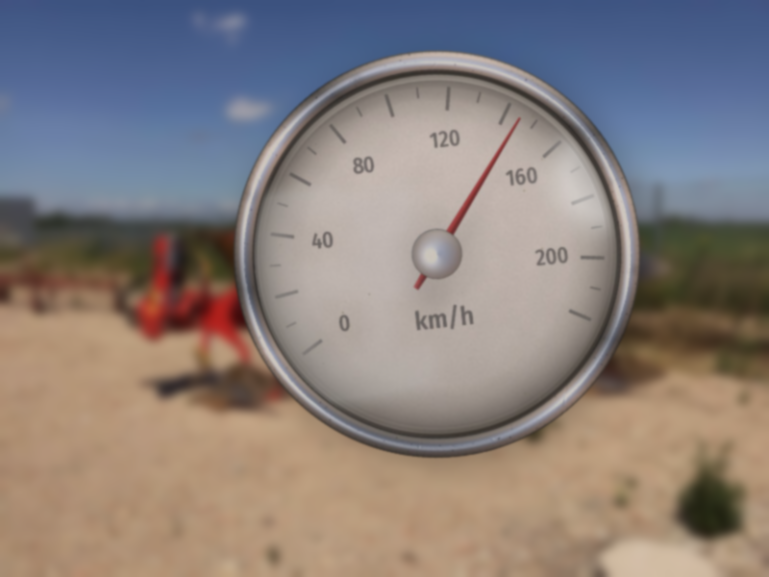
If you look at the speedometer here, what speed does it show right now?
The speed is 145 km/h
